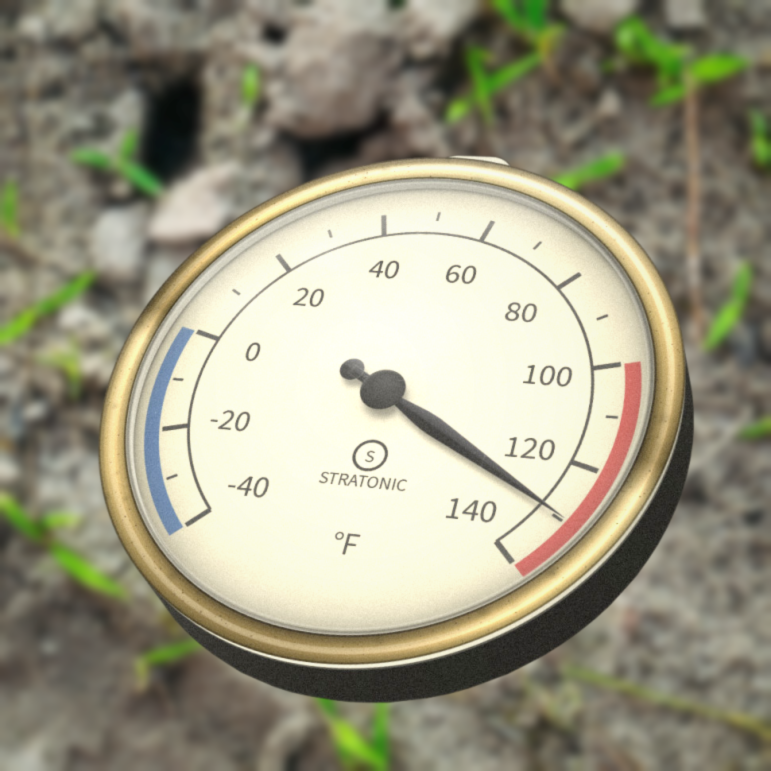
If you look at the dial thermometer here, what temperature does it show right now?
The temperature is 130 °F
